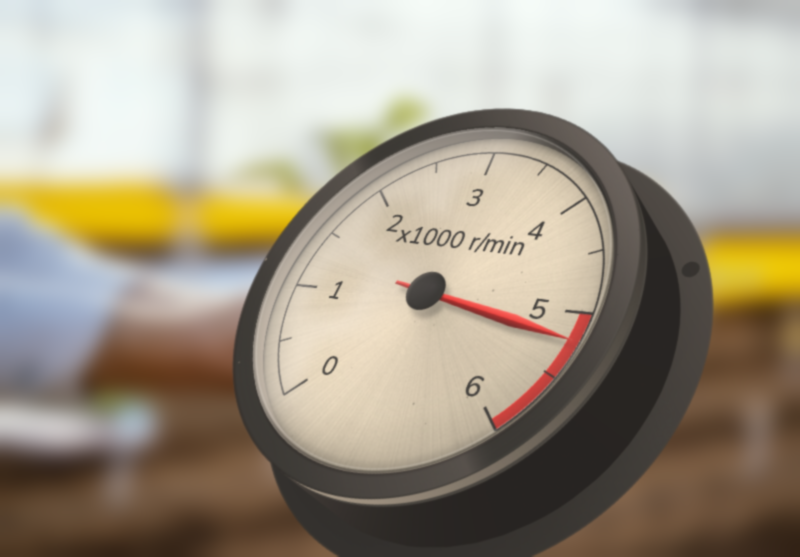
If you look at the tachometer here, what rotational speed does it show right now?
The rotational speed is 5250 rpm
